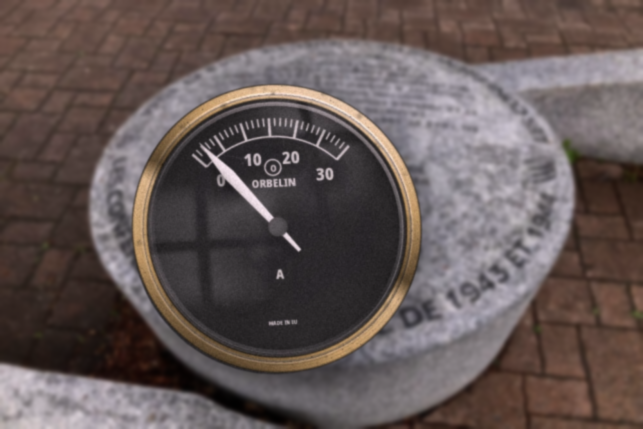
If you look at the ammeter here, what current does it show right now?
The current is 2 A
